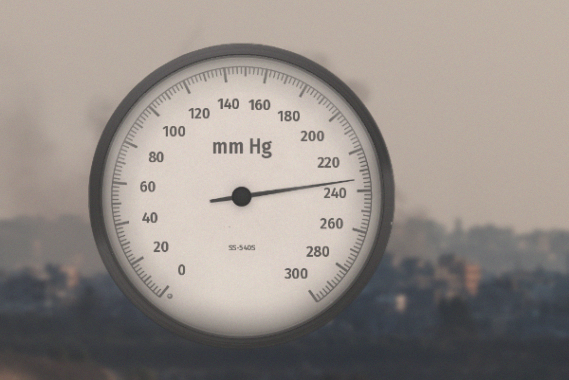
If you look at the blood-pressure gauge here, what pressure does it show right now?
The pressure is 234 mmHg
